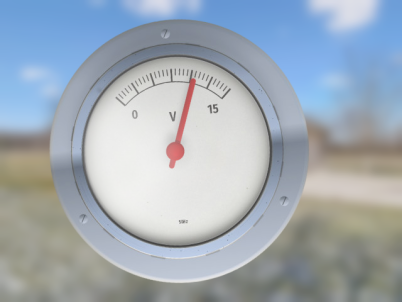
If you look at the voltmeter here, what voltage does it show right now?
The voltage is 10.5 V
